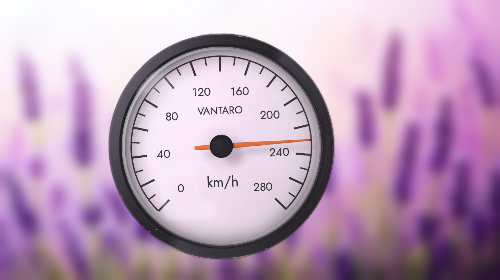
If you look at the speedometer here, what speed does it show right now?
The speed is 230 km/h
